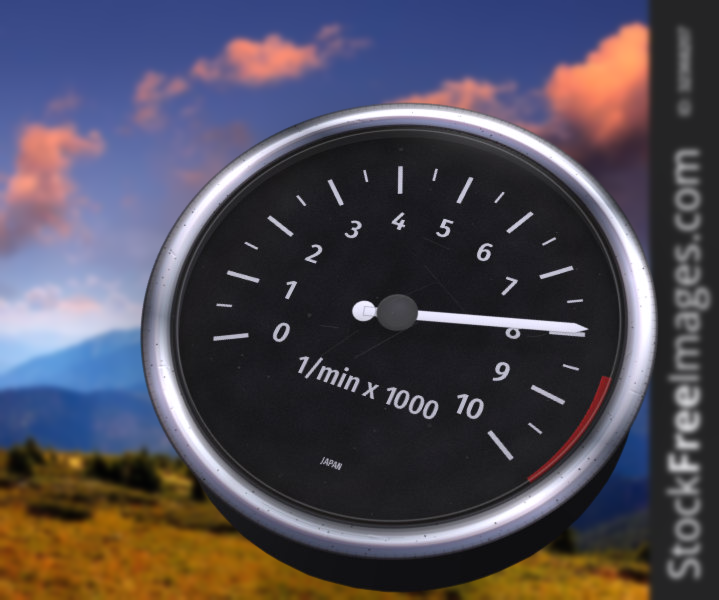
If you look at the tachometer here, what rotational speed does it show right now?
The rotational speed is 8000 rpm
